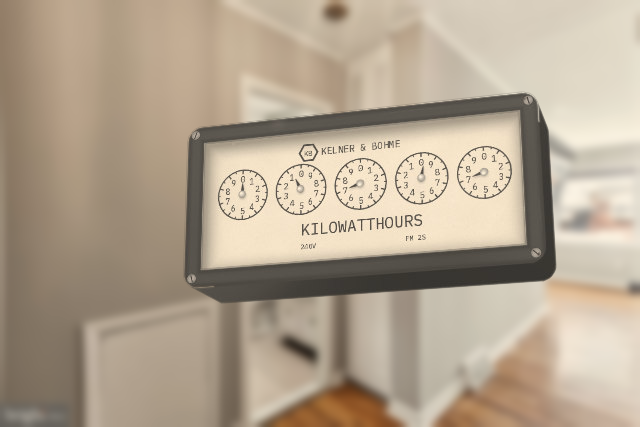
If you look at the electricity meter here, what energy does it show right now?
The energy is 697 kWh
